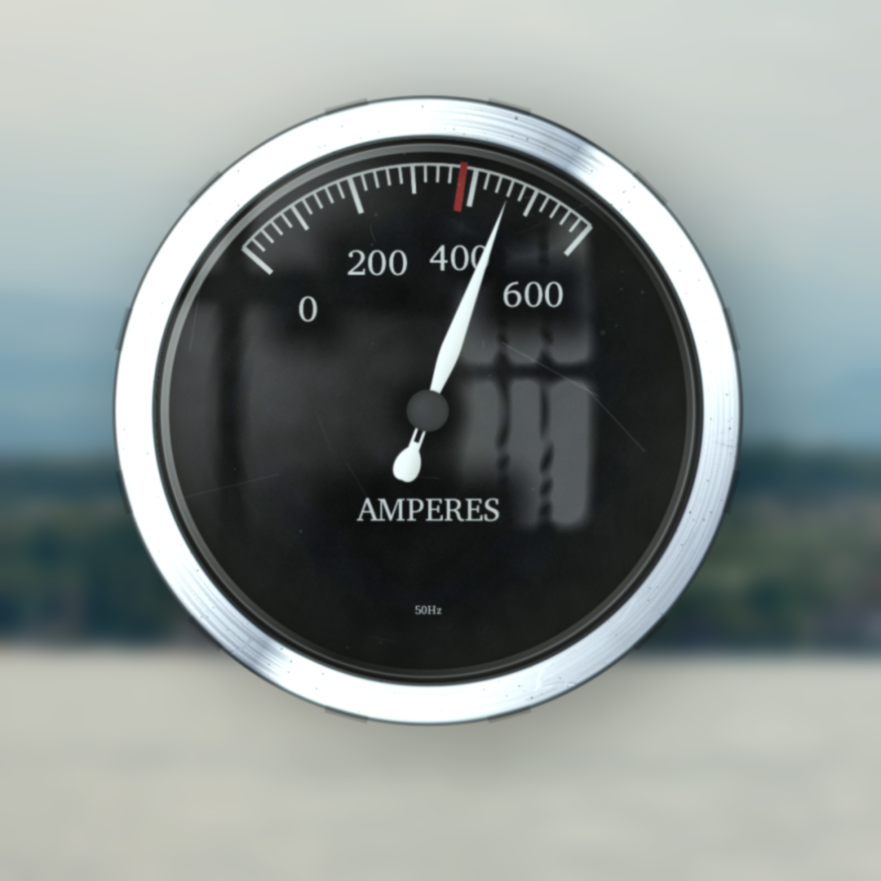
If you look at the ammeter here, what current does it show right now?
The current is 460 A
